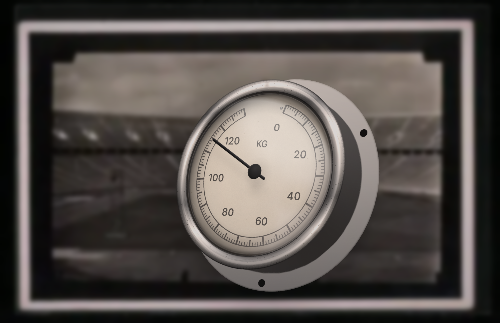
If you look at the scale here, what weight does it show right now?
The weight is 115 kg
